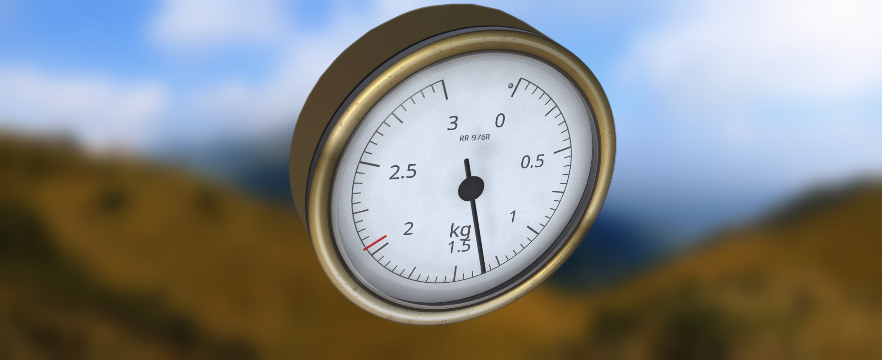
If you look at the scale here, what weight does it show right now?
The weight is 1.35 kg
